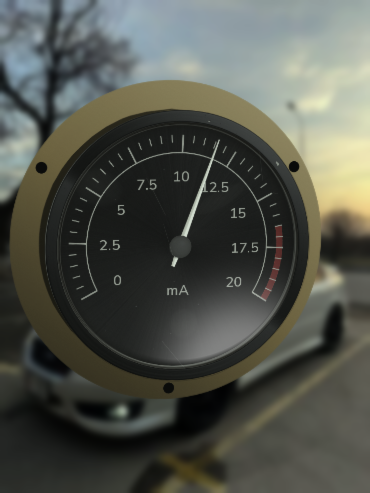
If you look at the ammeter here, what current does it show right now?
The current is 11.5 mA
